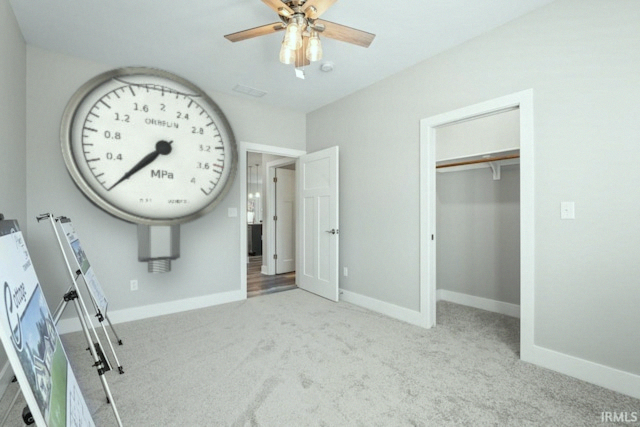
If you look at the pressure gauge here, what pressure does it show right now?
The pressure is 0 MPa
